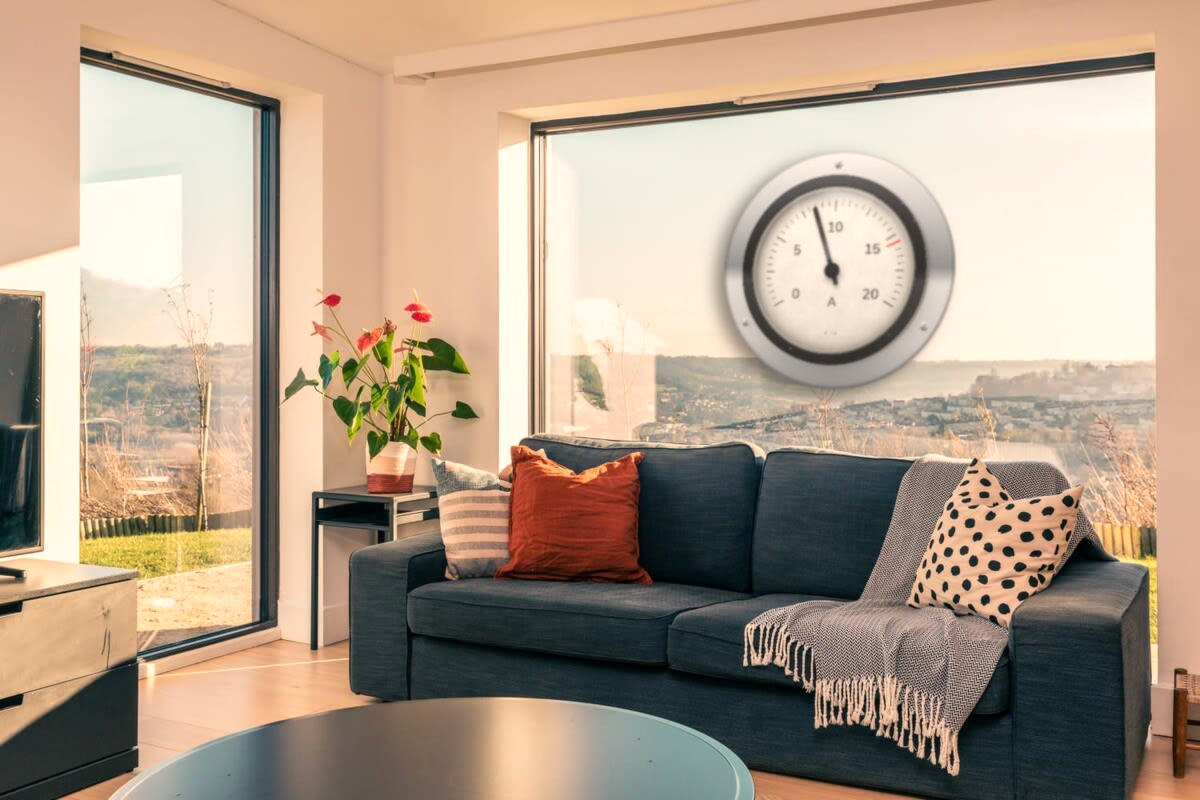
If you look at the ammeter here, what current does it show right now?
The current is 8.5 A
